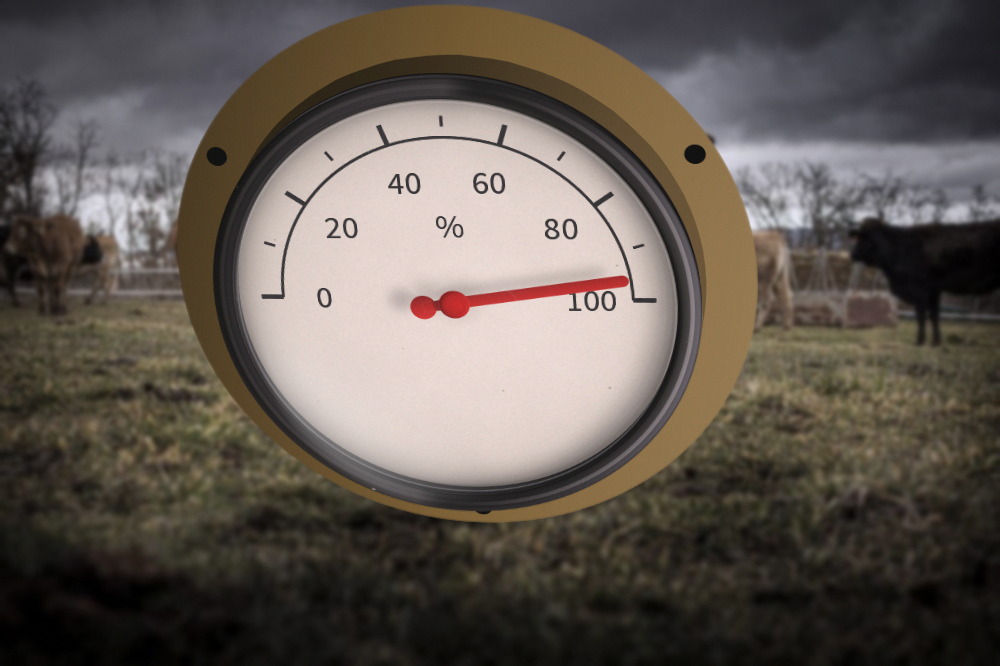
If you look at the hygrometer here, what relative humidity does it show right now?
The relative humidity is 95 %
